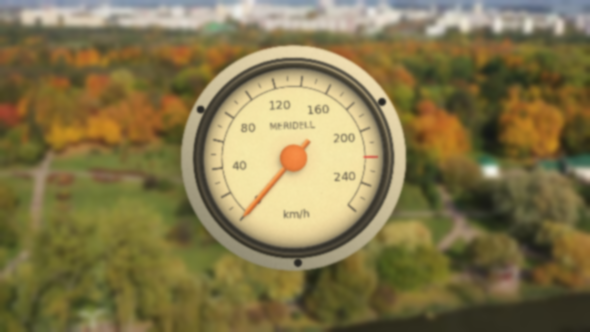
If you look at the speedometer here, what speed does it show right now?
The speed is 0 km/h
